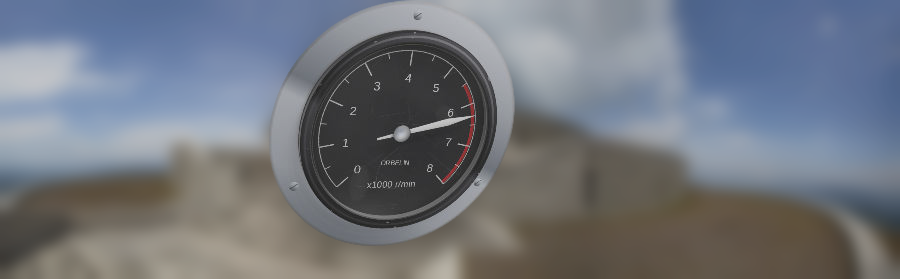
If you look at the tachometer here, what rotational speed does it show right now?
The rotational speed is 6250 rpm
